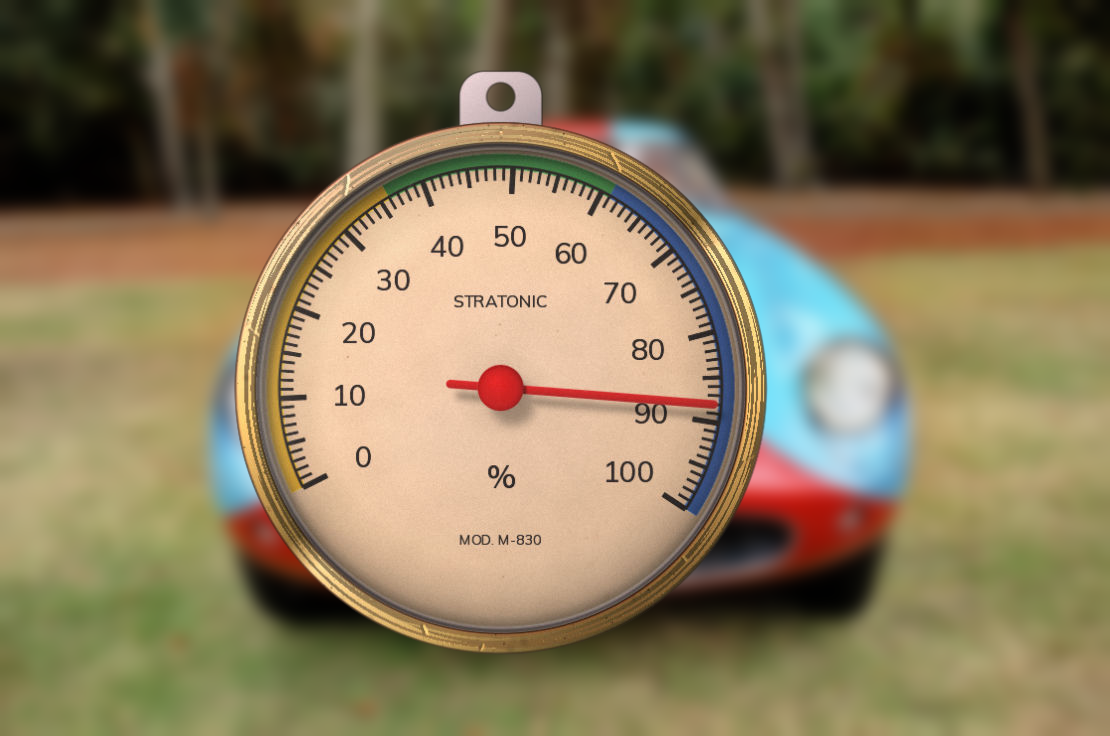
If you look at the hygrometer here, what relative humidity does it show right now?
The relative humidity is 88 %
